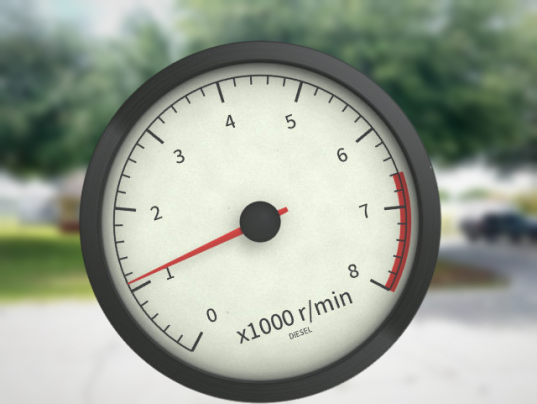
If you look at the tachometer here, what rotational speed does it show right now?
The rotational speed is 1100 rpm
